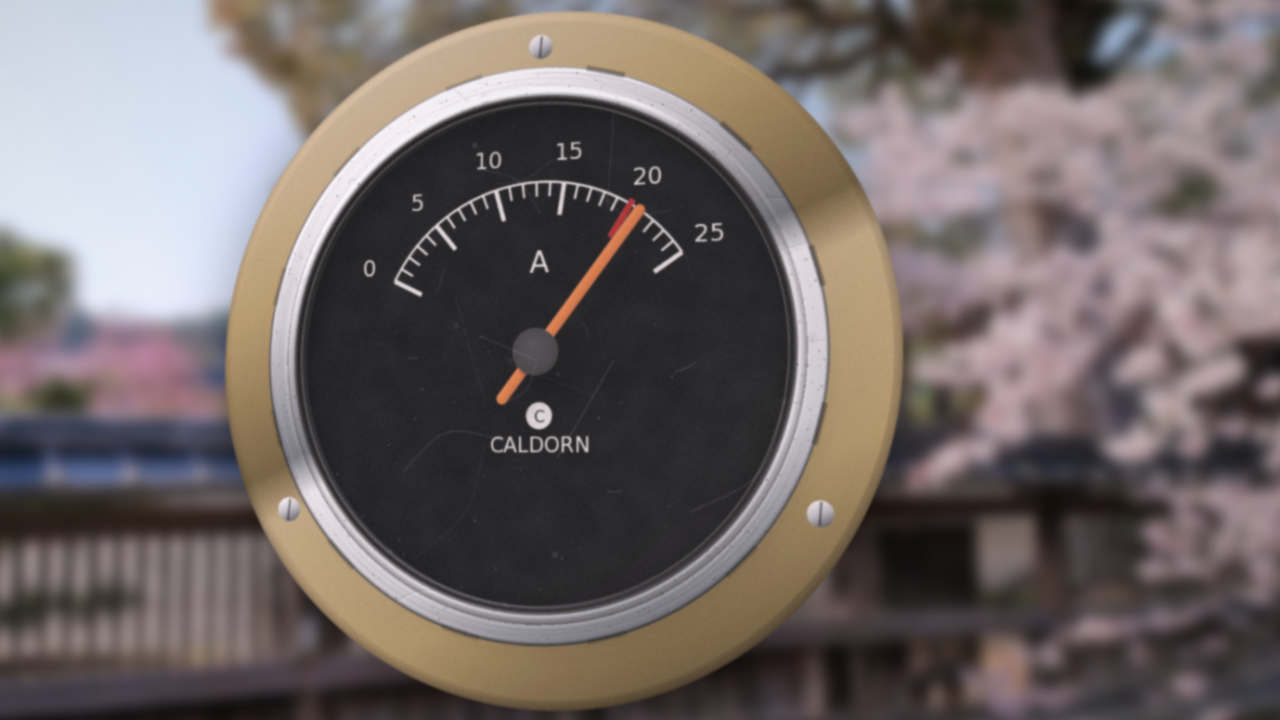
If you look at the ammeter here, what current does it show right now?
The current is 21 A
